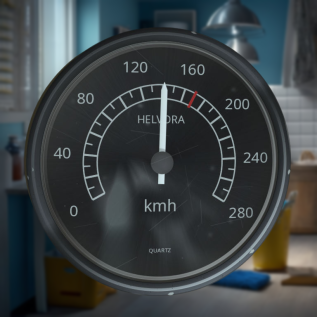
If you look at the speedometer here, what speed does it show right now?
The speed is 140 km/h
